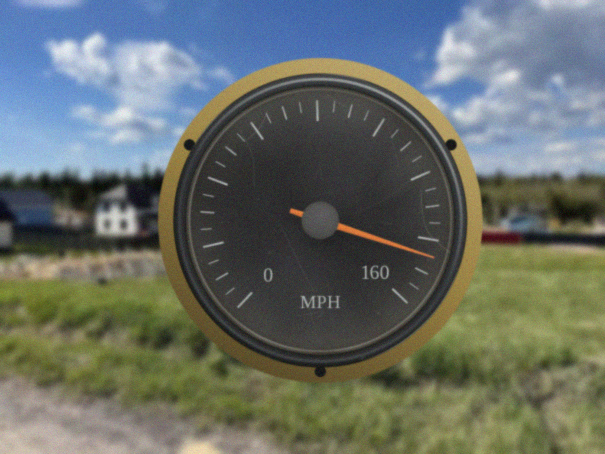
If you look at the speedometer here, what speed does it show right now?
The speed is 145 mph
